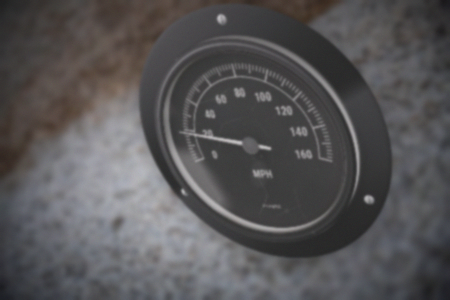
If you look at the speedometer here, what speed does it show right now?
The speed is 20 mph
